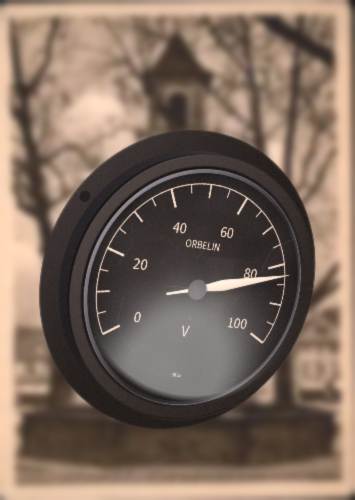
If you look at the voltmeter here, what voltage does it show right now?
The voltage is 82.5 V
